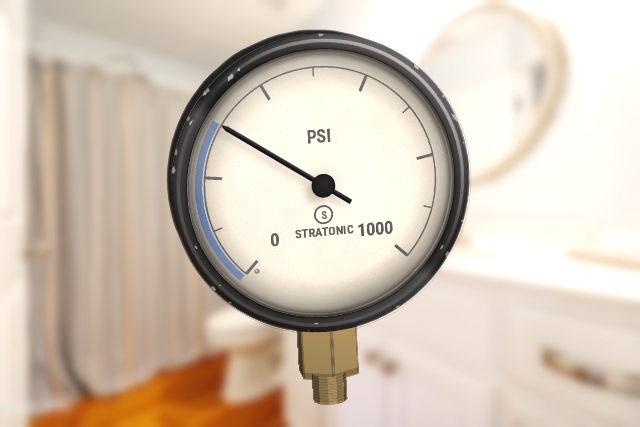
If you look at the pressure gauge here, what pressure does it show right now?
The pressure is 300 psi
